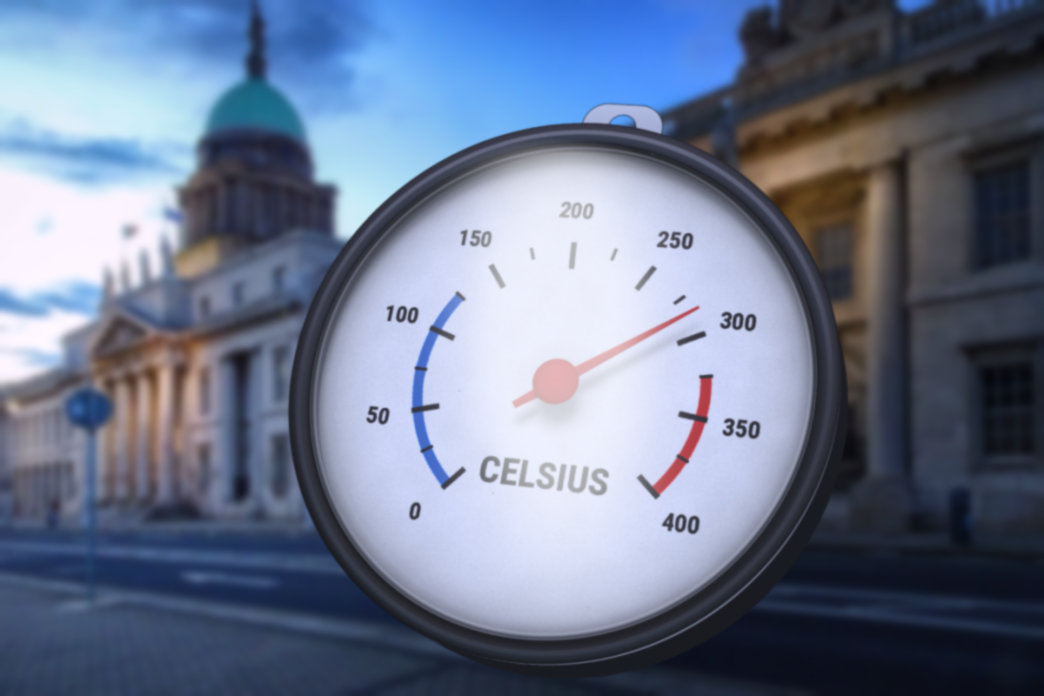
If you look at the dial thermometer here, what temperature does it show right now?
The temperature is 287.5 °C
